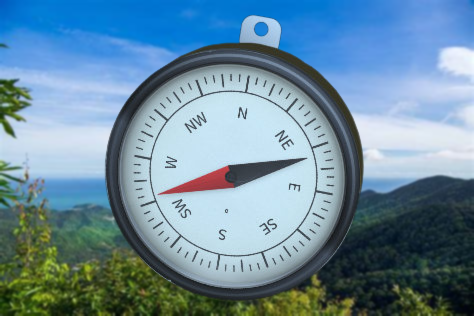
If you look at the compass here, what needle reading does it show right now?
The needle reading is 245 °
